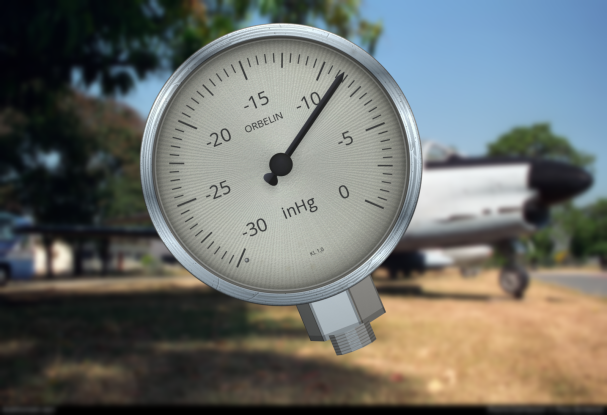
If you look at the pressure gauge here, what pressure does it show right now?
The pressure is -8.75 inHg
